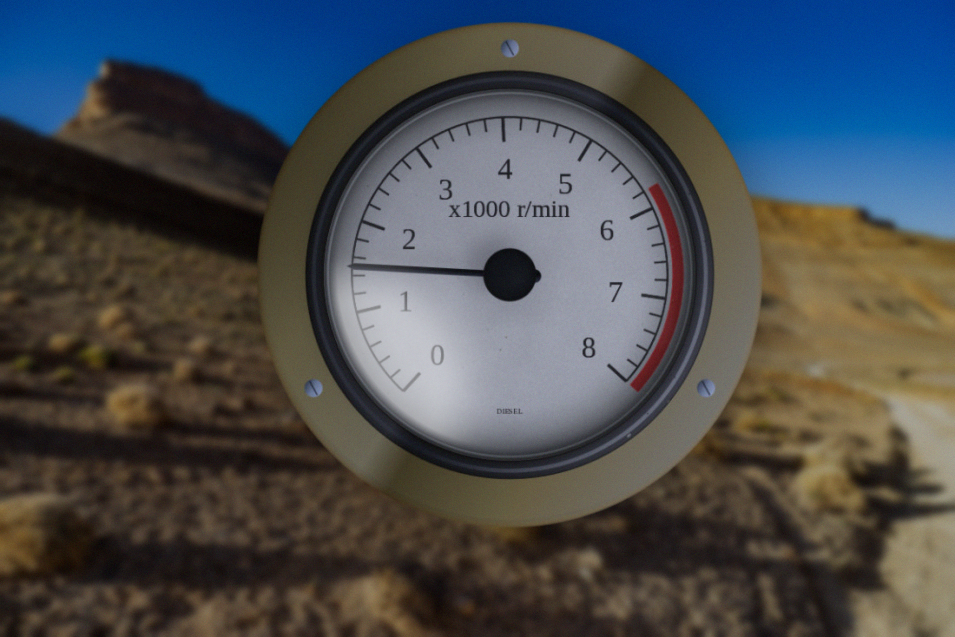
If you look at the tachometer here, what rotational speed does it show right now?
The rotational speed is 1500 rpm
